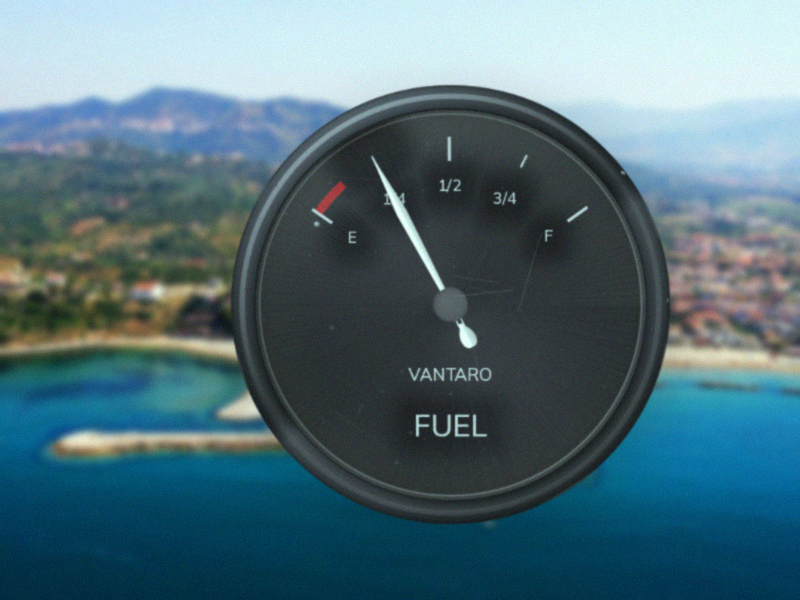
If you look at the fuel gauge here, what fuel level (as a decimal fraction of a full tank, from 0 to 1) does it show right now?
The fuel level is 0.25
